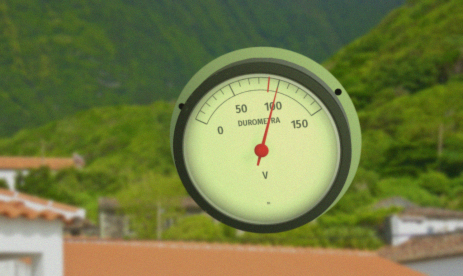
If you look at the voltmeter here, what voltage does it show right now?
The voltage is 100 V
